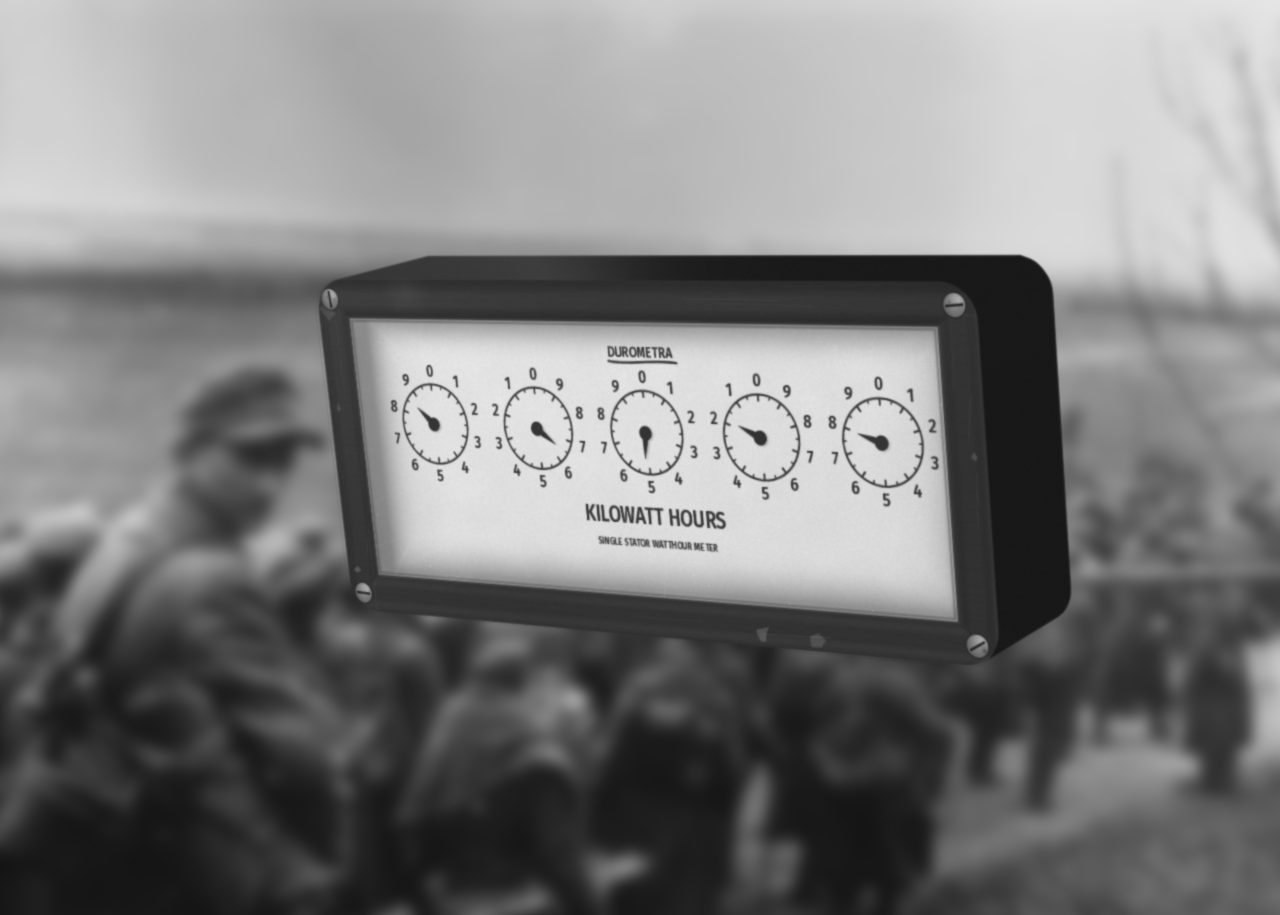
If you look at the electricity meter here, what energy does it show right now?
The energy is 86518 kWh
